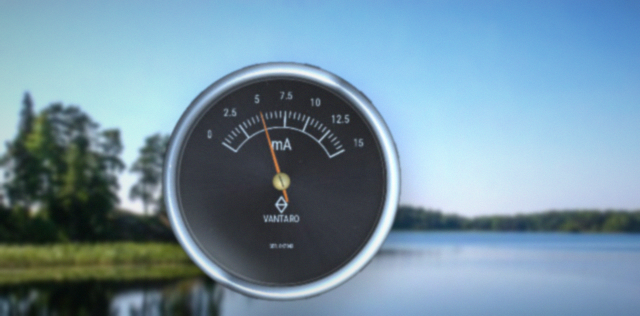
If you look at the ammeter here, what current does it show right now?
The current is 5 mA
